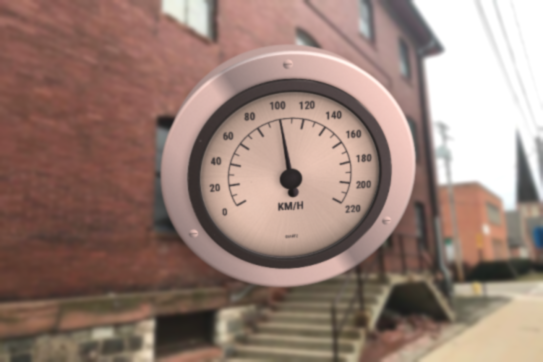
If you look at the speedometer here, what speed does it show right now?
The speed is 100 km/h
